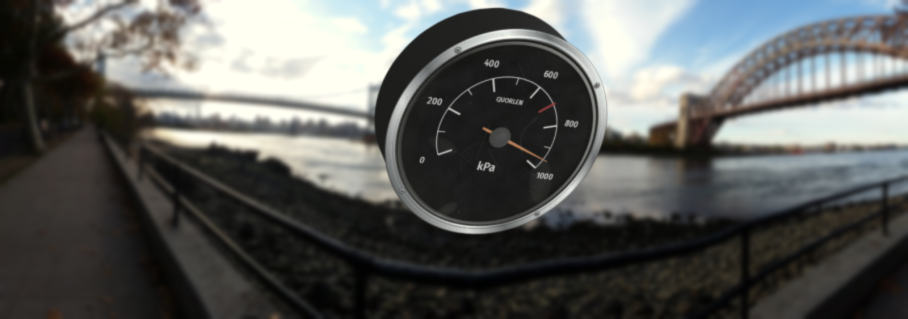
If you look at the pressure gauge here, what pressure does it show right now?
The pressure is 950 kPa
